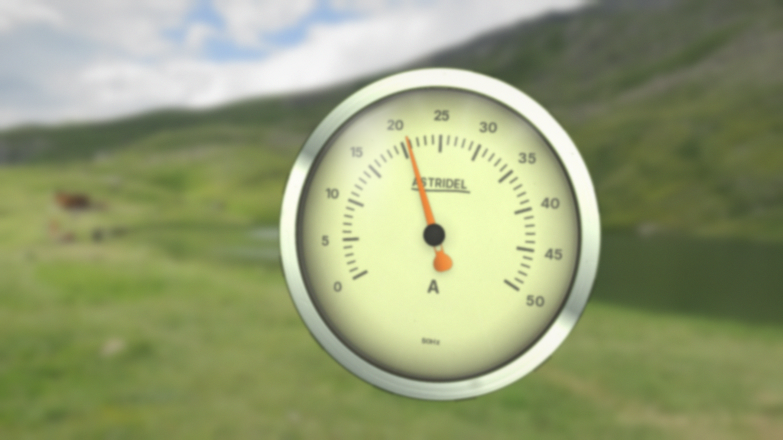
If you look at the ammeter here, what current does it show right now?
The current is 21 A
